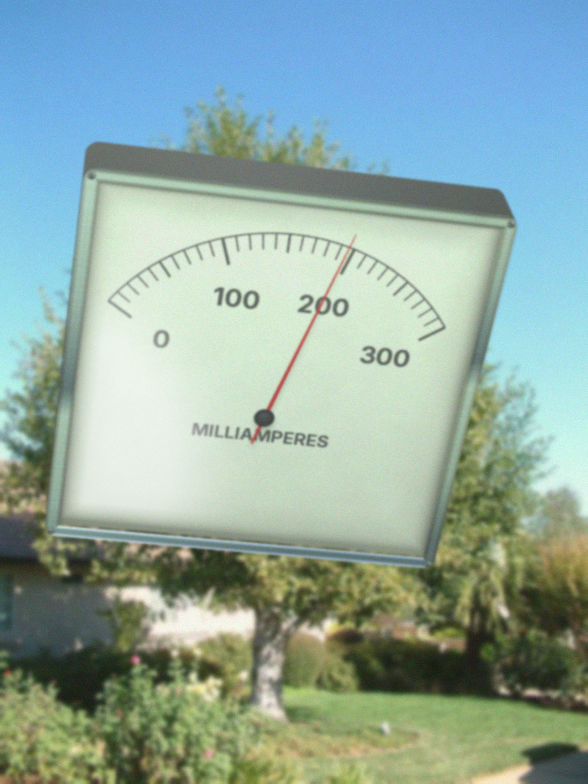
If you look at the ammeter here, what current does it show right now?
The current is 195 mA
